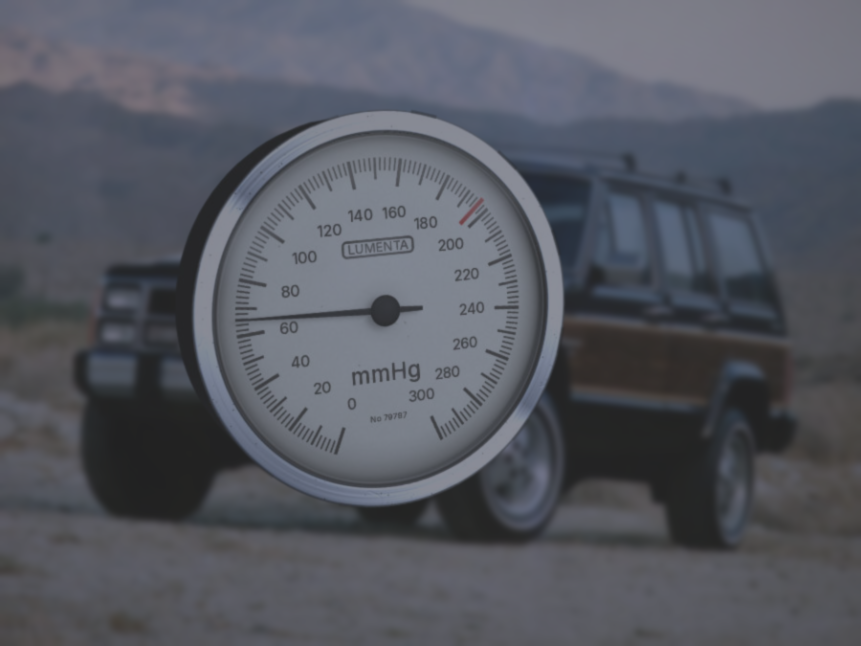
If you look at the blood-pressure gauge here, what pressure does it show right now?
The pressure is 66 mmHg
